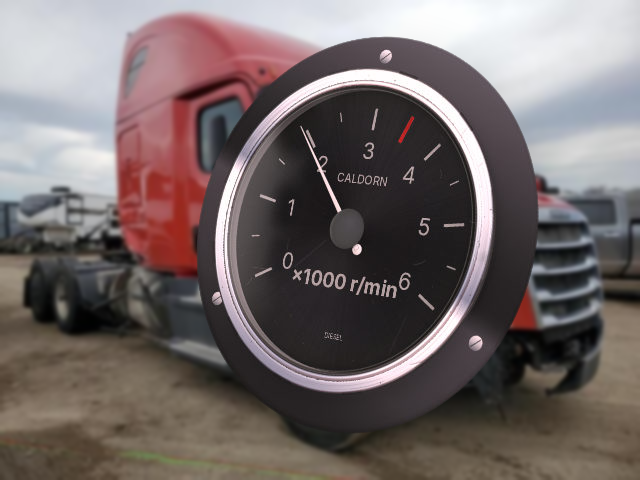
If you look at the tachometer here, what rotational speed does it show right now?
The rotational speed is 2000 rpm
